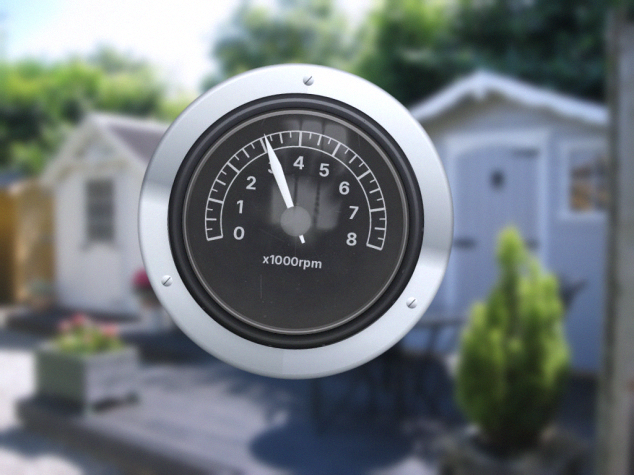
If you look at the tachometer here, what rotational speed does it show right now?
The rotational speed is 3125 rpm
